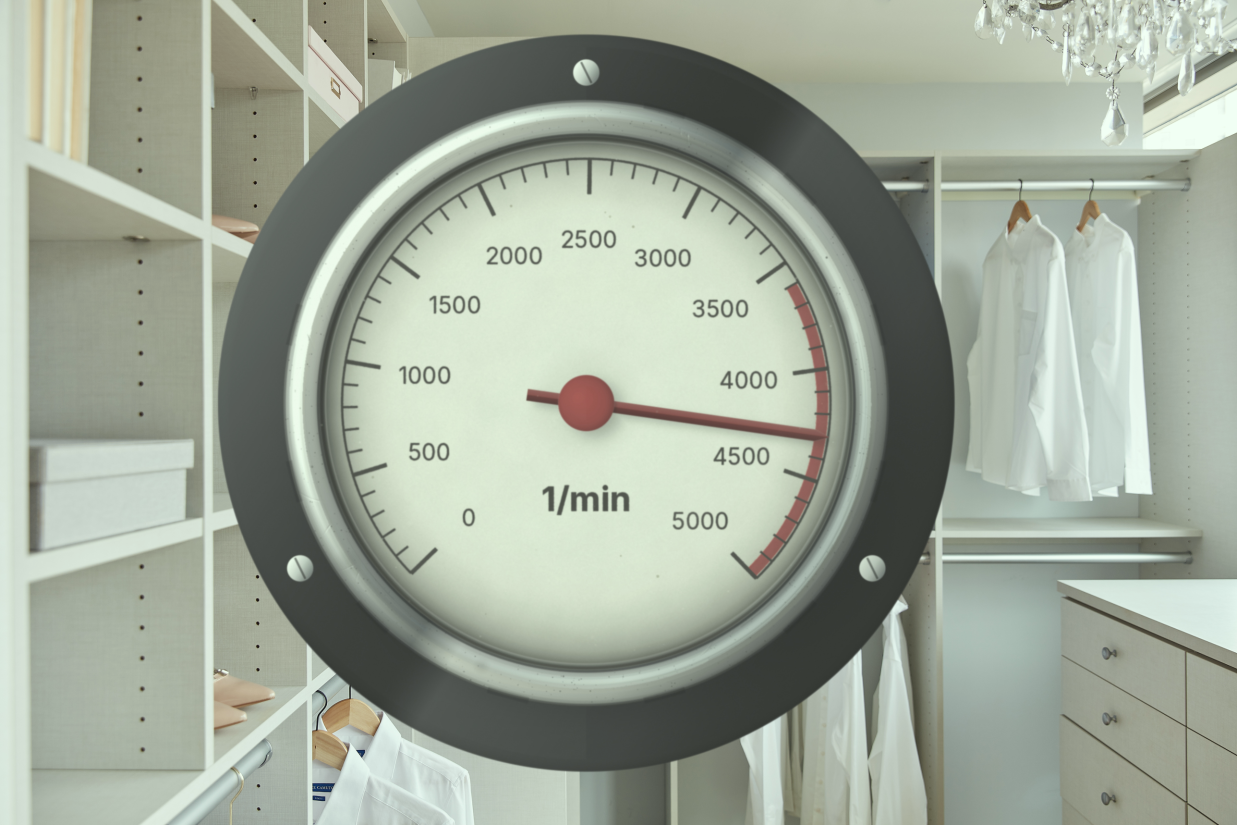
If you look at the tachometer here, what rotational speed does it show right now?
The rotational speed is 4300 rpm
